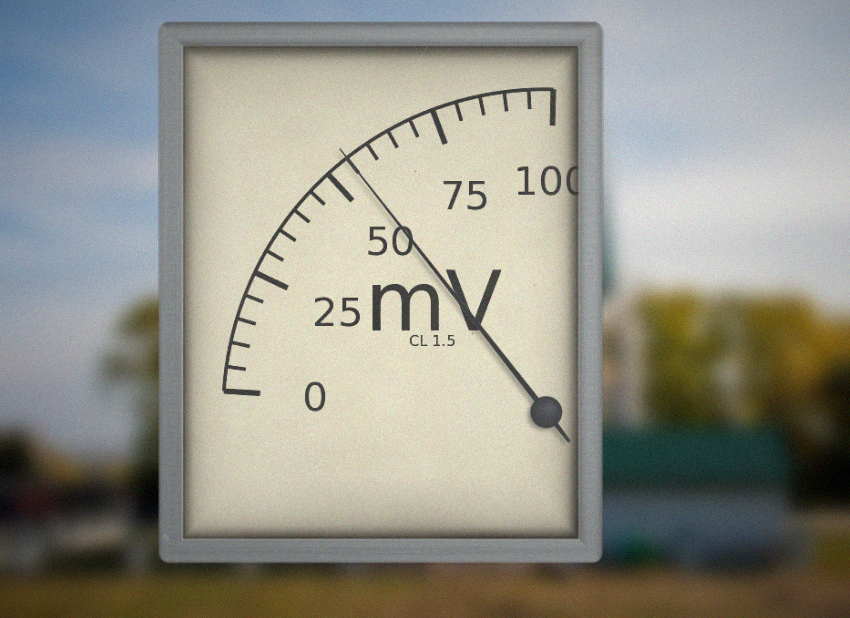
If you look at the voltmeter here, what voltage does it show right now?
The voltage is 55 mV
